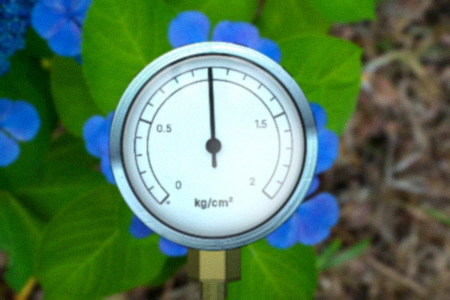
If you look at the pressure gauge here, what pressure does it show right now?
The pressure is 1 kg/cm²
